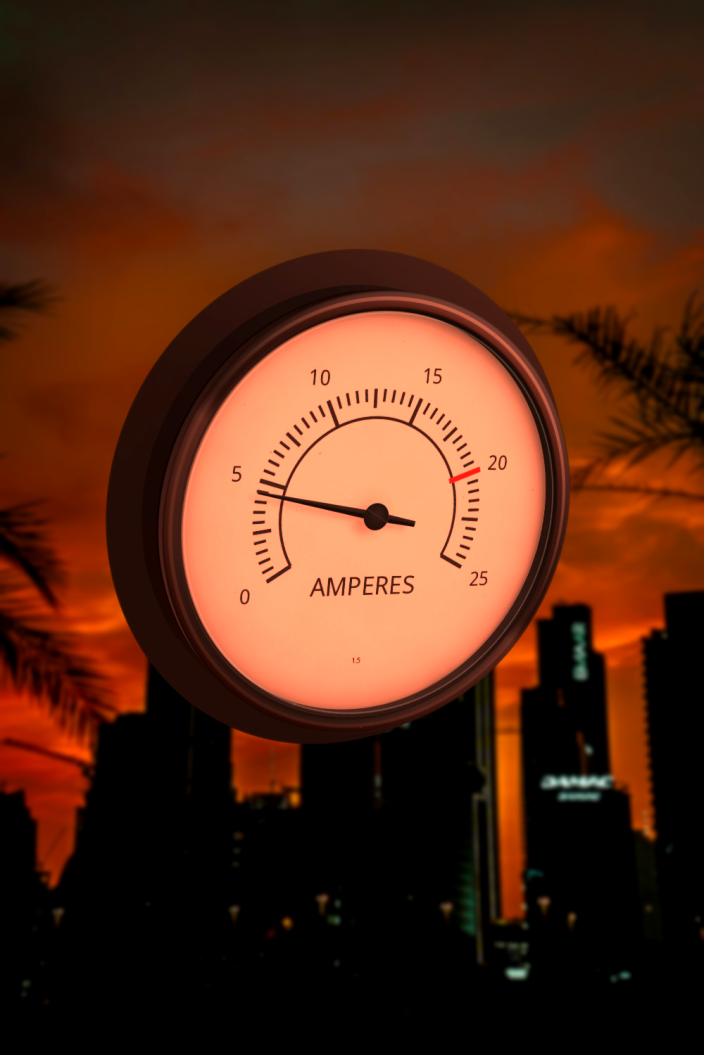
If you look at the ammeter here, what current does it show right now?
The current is 4.5 A
